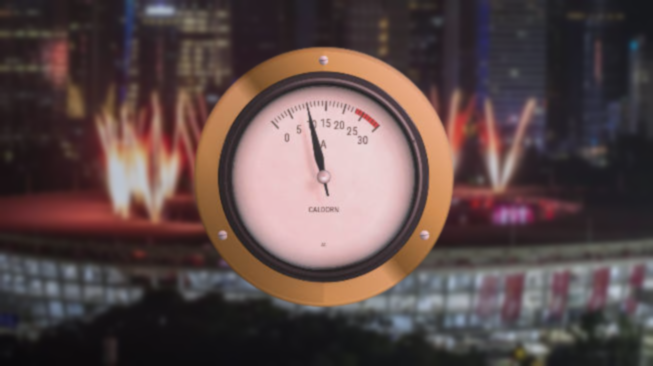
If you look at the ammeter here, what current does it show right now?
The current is 10 A
